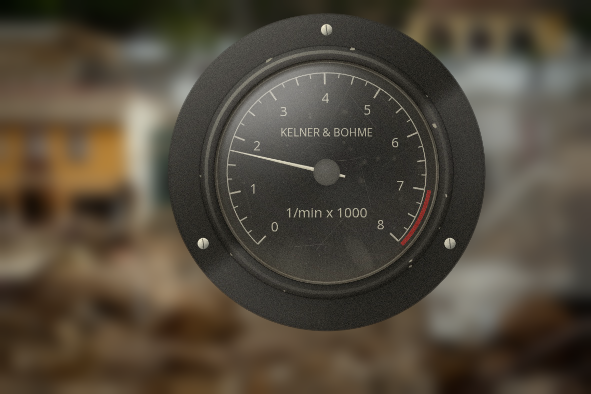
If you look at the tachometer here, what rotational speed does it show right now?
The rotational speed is 1750 rpm
